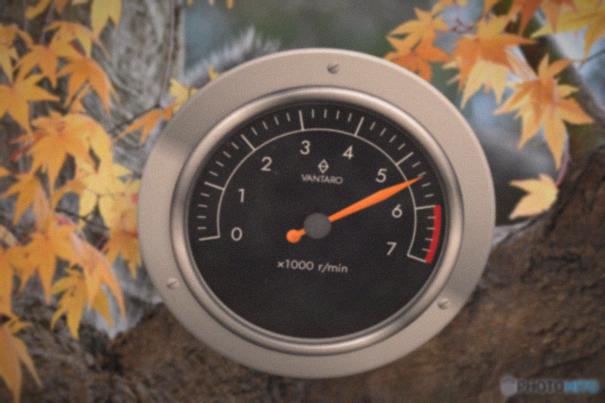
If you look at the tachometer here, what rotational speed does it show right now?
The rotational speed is 5400 rpm
